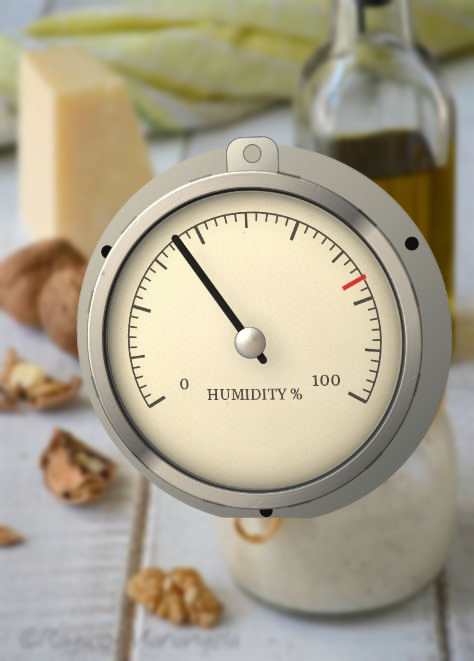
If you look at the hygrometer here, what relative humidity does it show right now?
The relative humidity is 36 %
